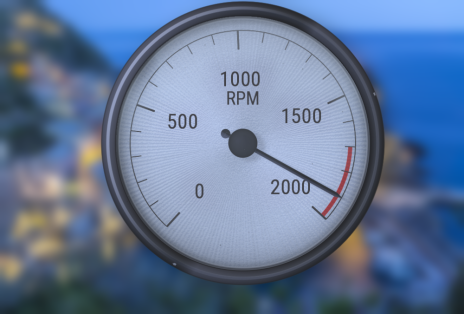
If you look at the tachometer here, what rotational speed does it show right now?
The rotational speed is 1900 rpm
